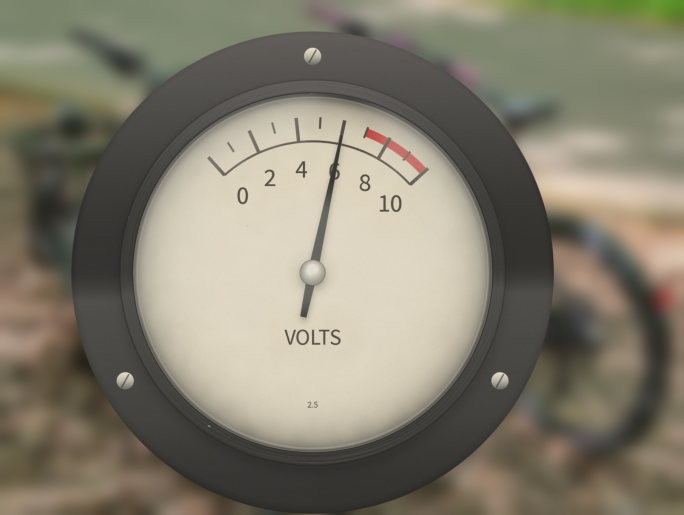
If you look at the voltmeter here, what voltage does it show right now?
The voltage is 6 V
